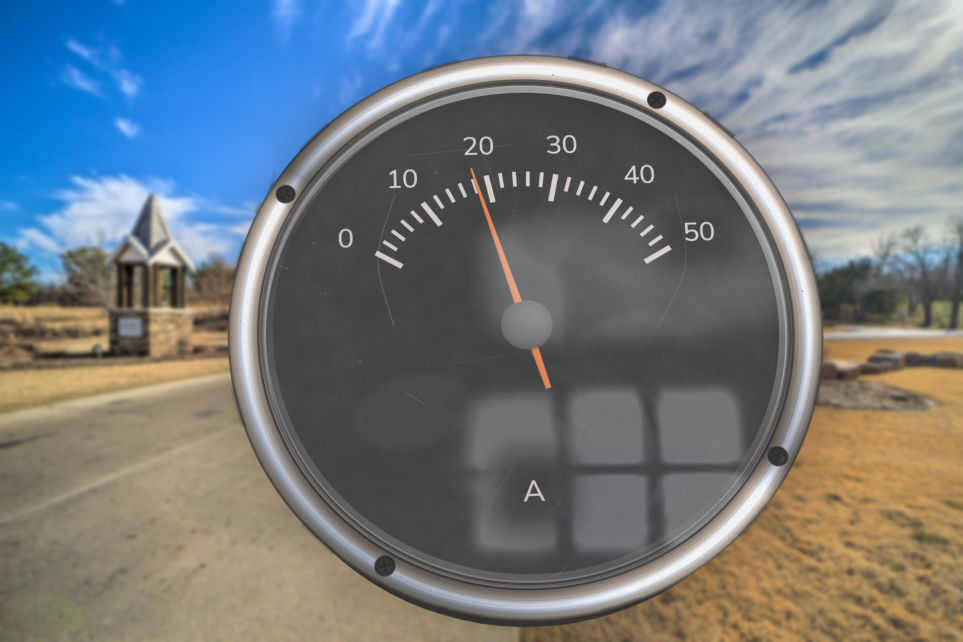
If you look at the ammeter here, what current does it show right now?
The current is 18 A
